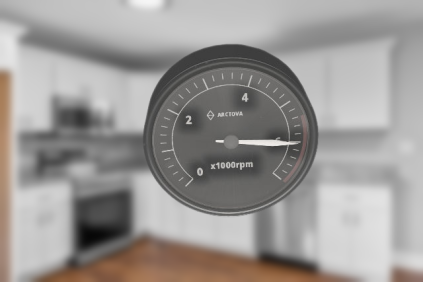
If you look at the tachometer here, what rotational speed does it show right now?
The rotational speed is 6000 rpm
